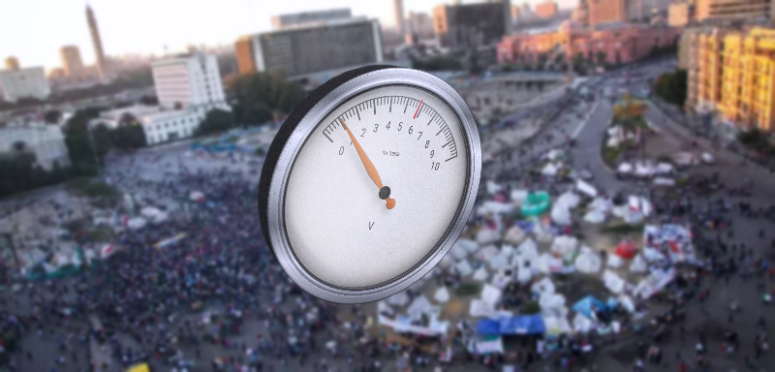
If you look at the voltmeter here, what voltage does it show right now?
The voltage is 1 V
